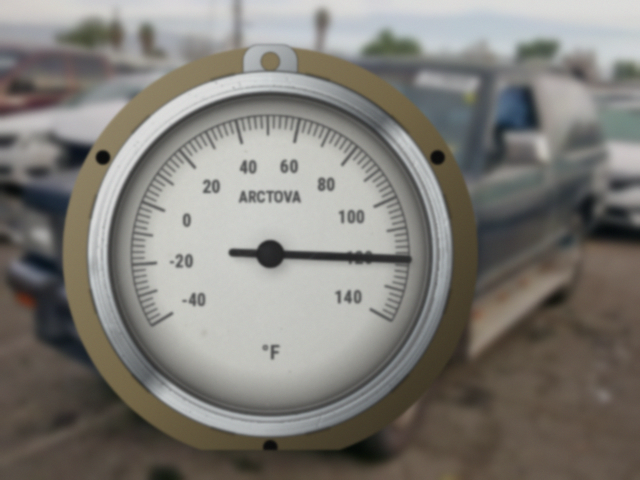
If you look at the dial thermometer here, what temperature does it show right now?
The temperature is 120 °F
